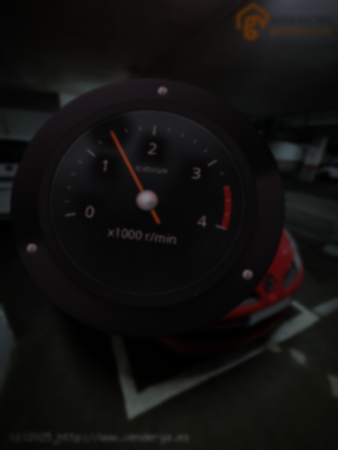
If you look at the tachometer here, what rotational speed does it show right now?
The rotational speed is 1400 rpm
